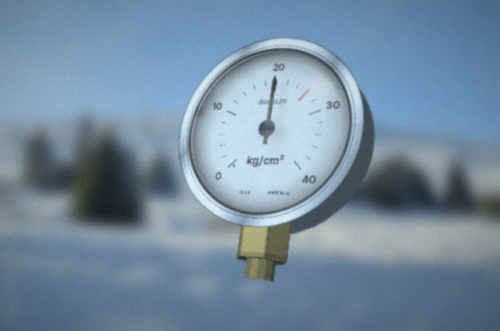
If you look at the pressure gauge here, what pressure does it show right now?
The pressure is 20 kg/cm²
